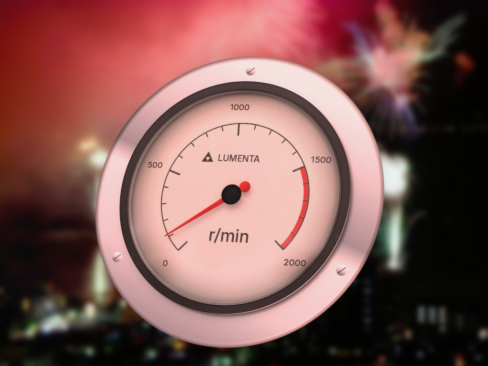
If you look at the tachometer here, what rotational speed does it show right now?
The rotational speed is 100 rpm
